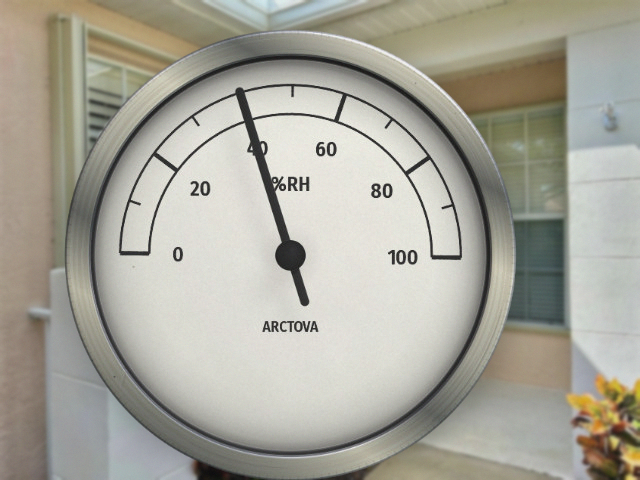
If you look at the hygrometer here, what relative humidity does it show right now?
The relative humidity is 40 %
